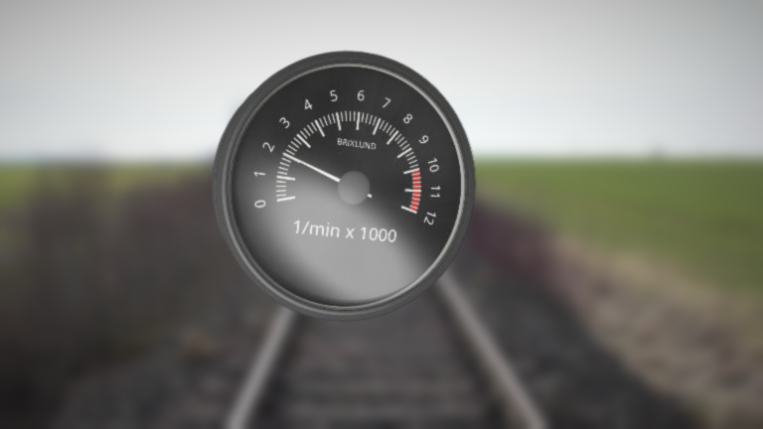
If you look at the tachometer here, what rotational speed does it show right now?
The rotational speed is 2000 rpm
